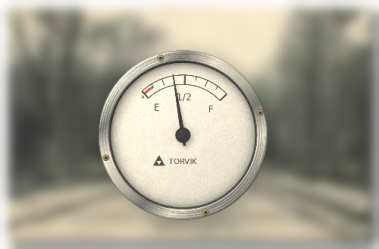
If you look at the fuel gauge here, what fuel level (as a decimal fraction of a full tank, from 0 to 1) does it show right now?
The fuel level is 0.375
